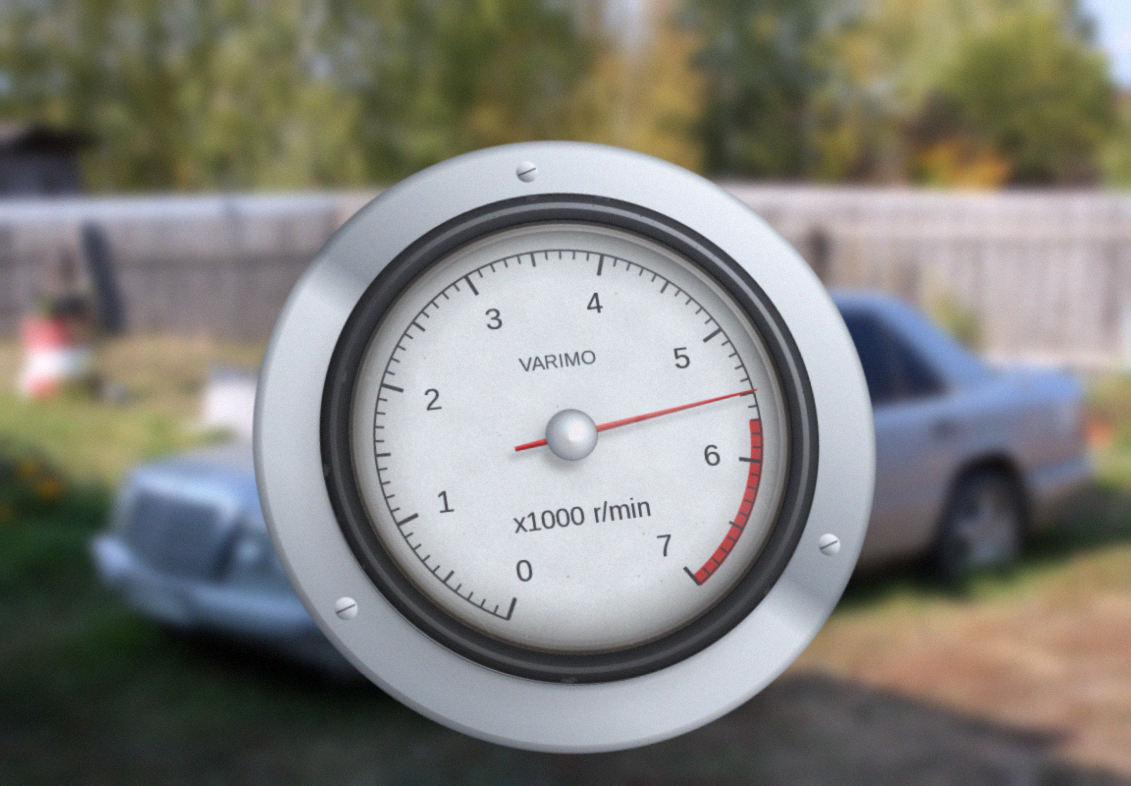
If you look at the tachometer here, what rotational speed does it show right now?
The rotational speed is 5500 rpm
